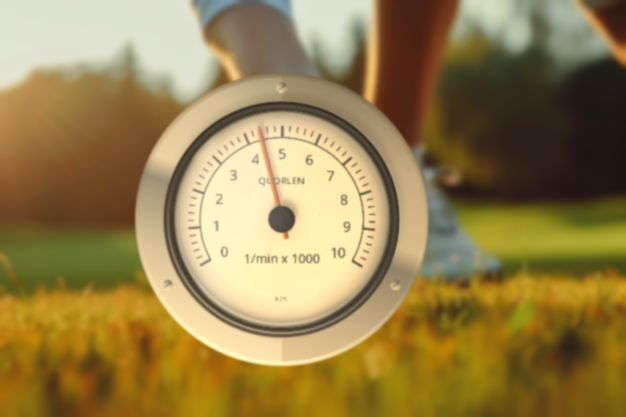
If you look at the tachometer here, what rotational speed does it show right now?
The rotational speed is 4400 rpm
